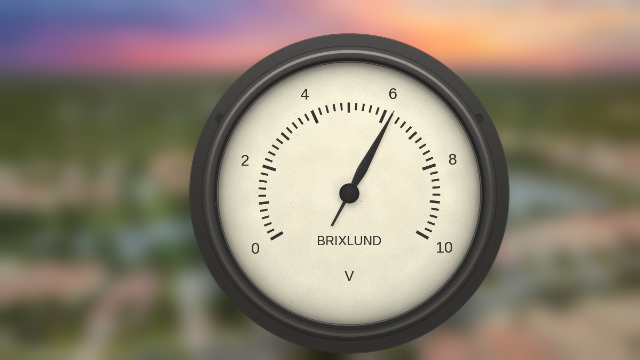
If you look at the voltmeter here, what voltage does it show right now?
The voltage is 6.2 V
